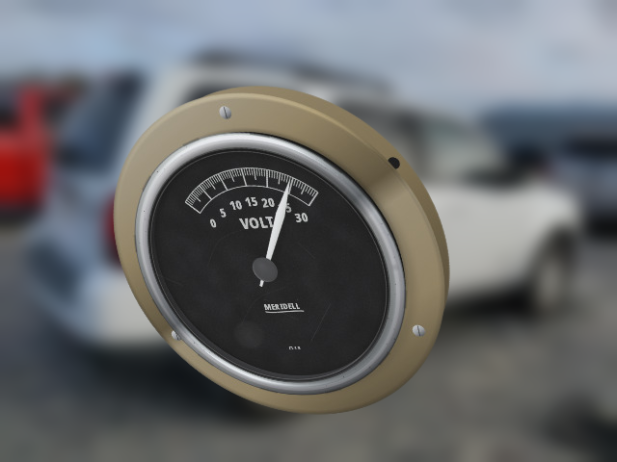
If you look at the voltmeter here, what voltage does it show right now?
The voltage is 25 V
